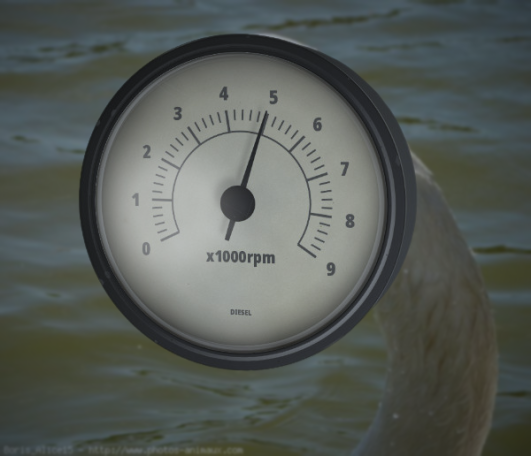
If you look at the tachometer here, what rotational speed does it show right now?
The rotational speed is 5000 rpm
